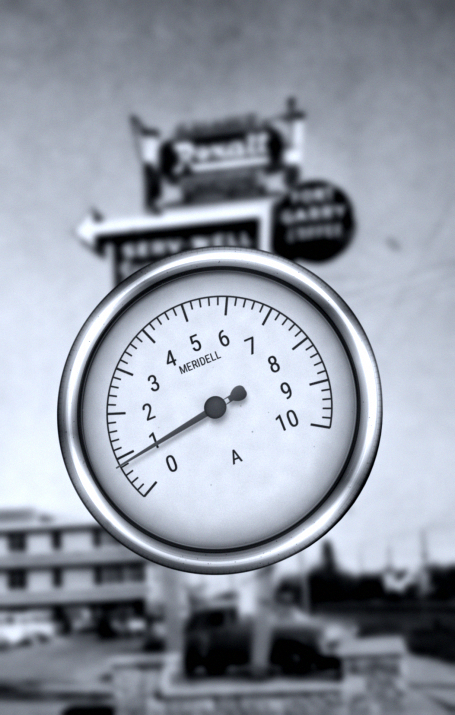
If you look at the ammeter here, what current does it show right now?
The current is 0.8 A
